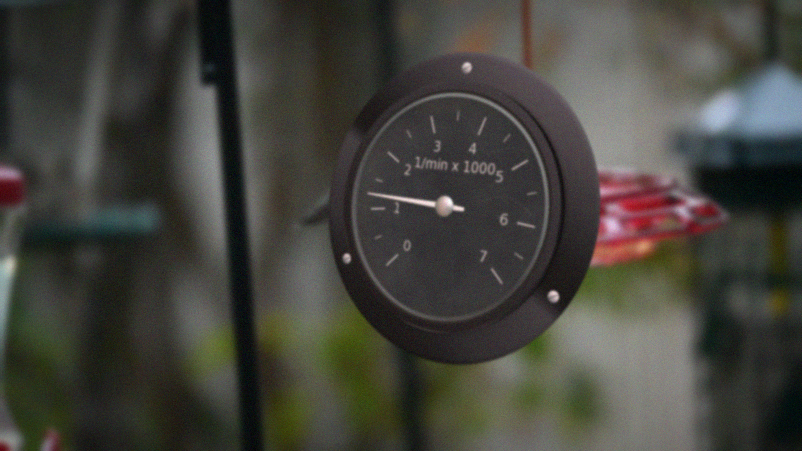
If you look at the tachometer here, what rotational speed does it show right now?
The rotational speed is 1250 rpm
